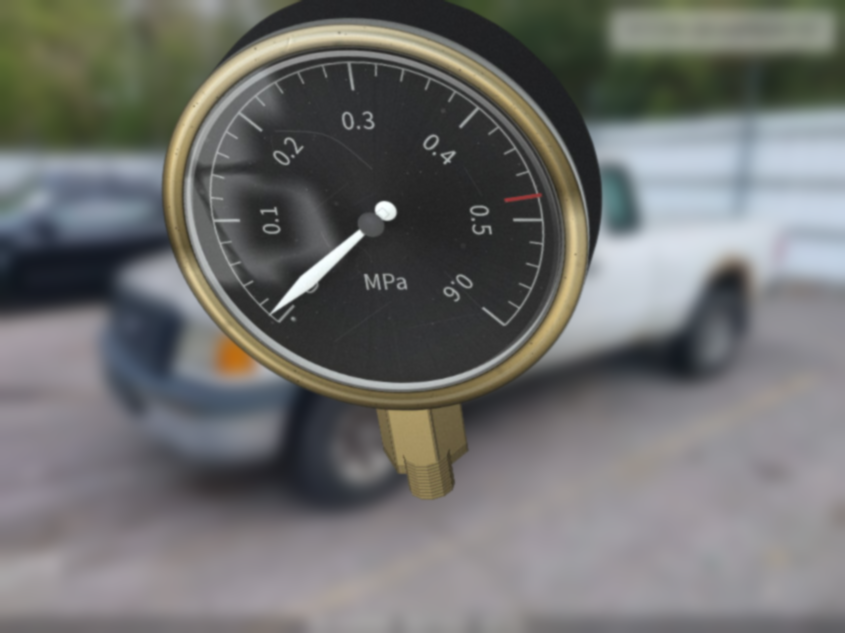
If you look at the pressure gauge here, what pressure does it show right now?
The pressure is 0.01 MPa
